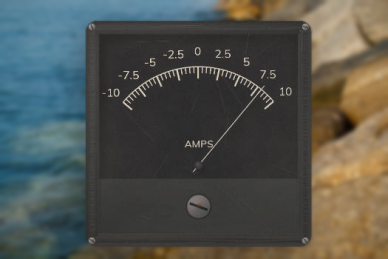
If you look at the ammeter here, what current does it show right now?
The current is 8 A
